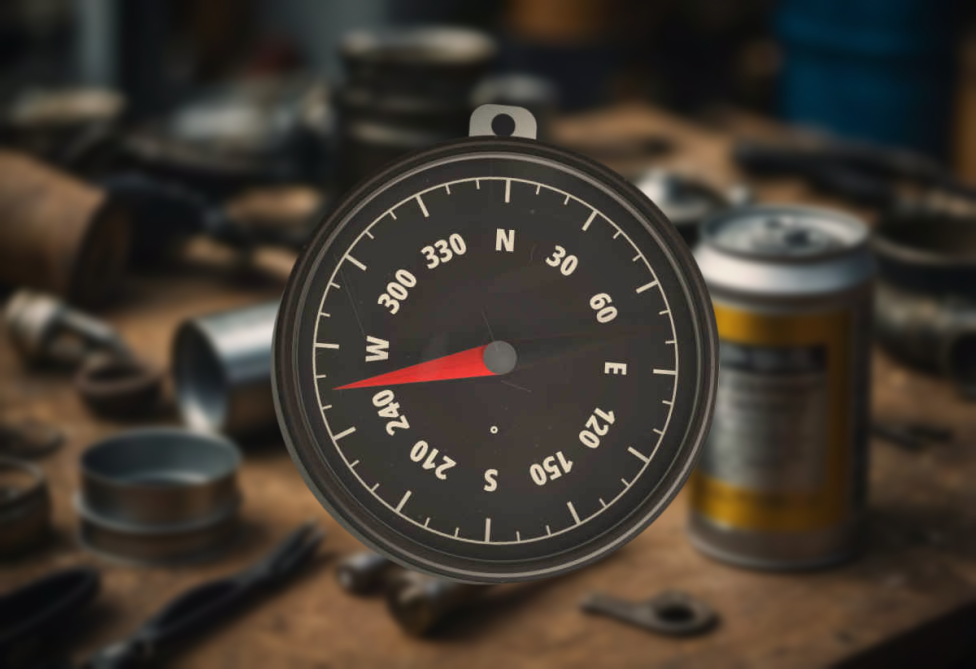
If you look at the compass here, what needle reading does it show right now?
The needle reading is 255 °
